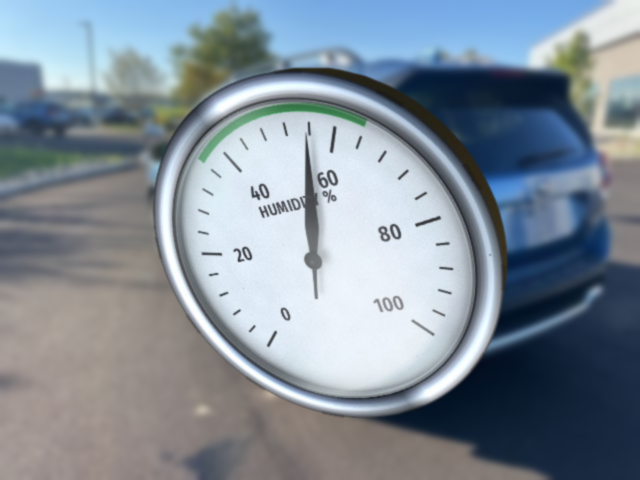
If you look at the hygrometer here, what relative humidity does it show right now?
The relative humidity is 56 %
